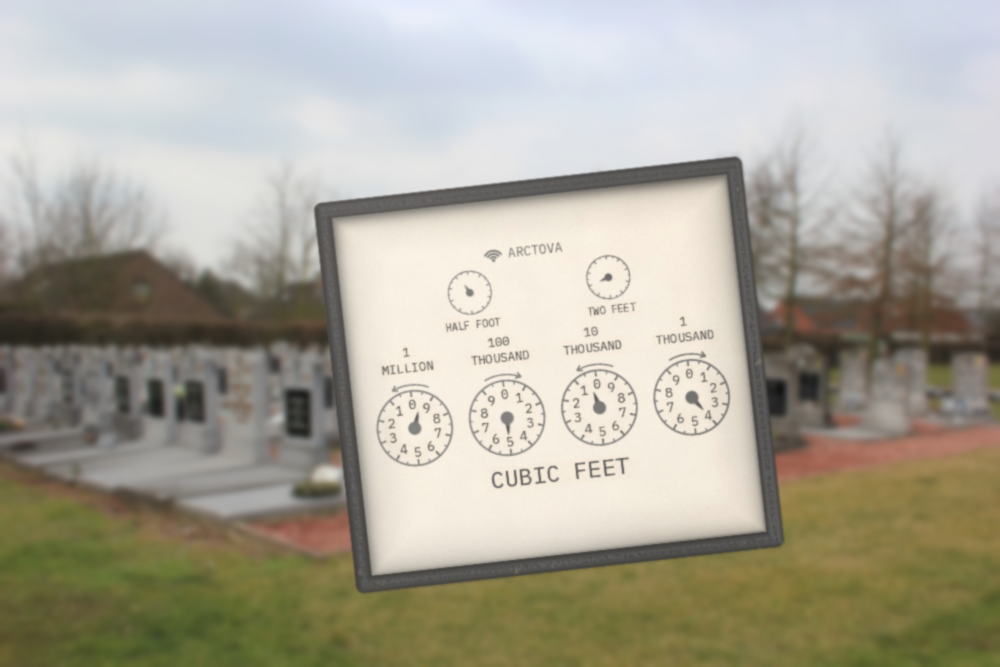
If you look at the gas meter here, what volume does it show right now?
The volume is 950400 ft³
